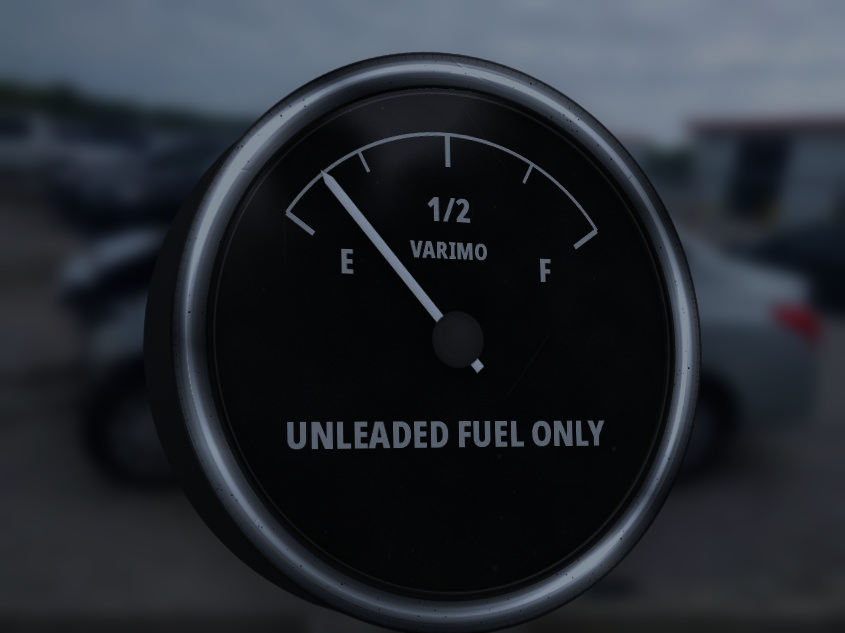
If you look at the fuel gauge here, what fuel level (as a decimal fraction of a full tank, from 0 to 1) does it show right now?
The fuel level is 0.125
